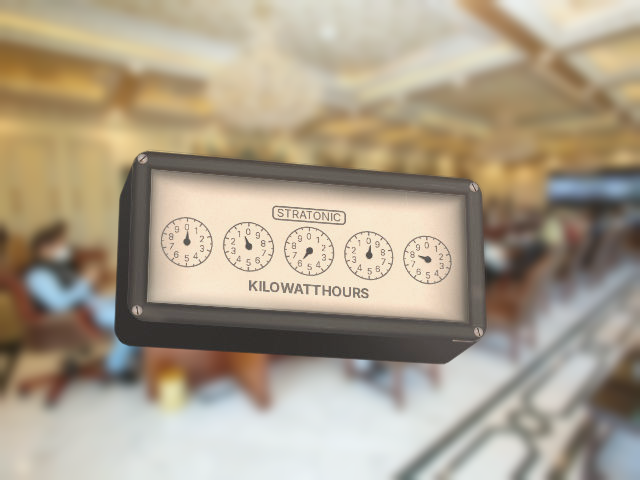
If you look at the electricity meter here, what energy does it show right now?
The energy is 598 kWh
